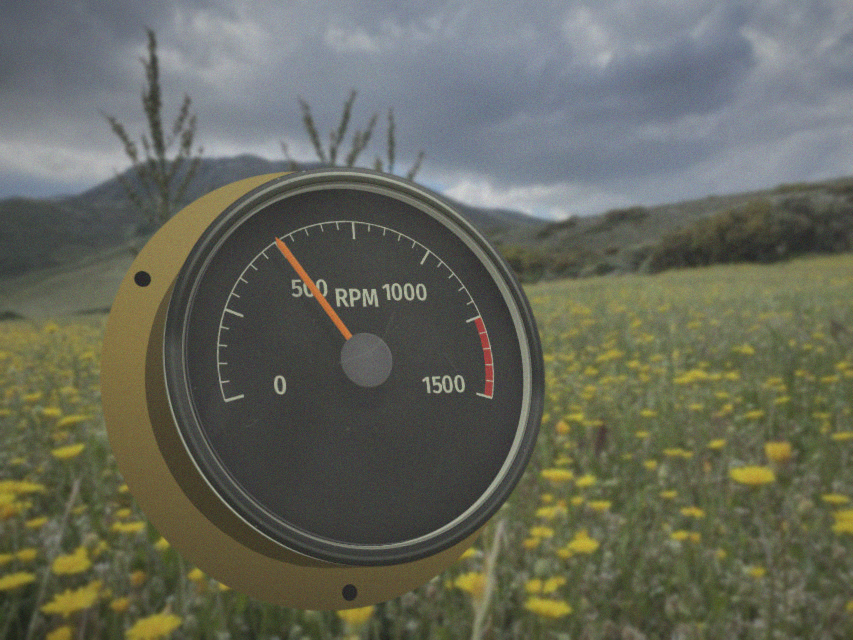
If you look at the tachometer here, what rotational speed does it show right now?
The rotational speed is 500 rpm
